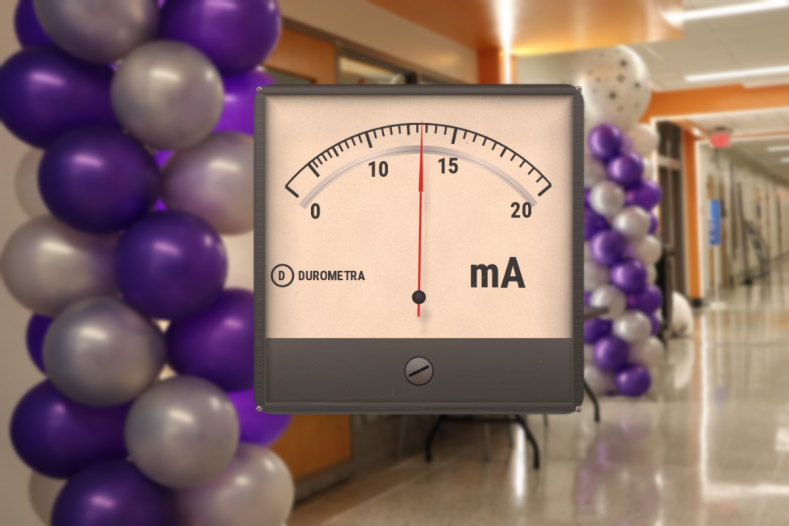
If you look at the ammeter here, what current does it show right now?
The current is 13.25 mA
